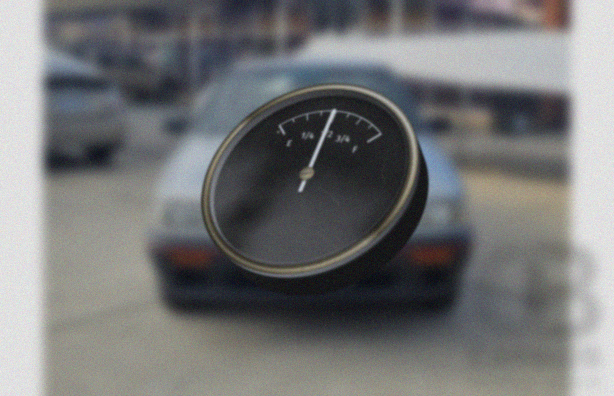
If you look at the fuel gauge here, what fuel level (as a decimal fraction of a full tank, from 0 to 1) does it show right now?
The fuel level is 0.5
